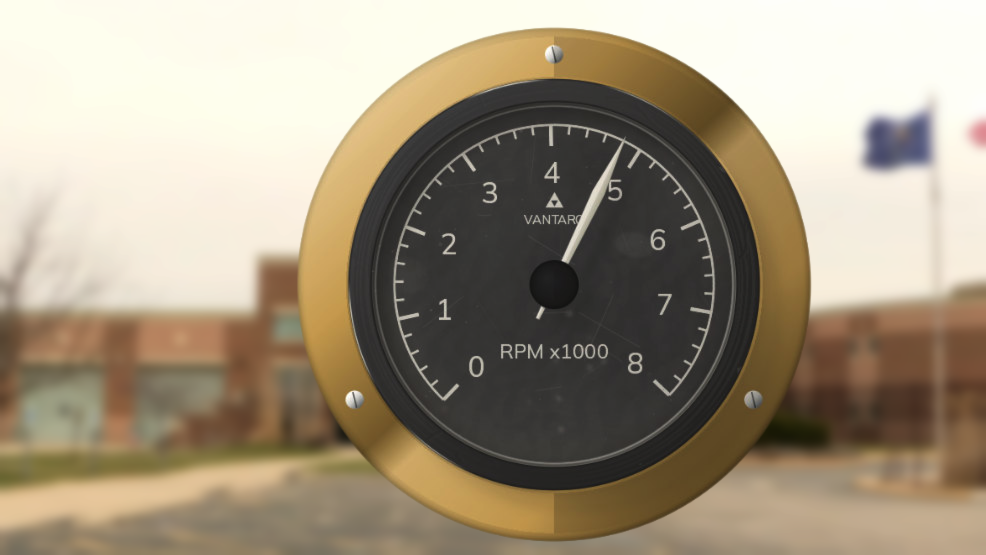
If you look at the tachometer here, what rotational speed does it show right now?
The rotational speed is 4800 rpm
